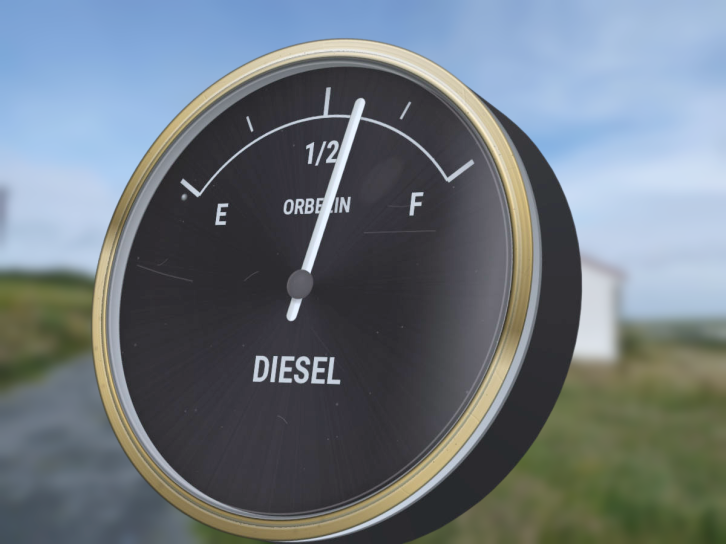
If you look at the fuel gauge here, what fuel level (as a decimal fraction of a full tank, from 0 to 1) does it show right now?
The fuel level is 0.625
